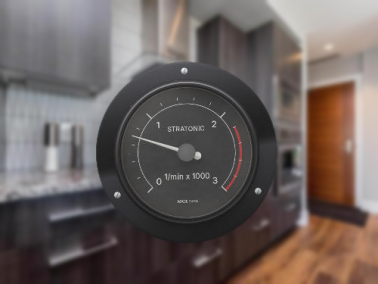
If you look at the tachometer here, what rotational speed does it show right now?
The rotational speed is 700 rpm
